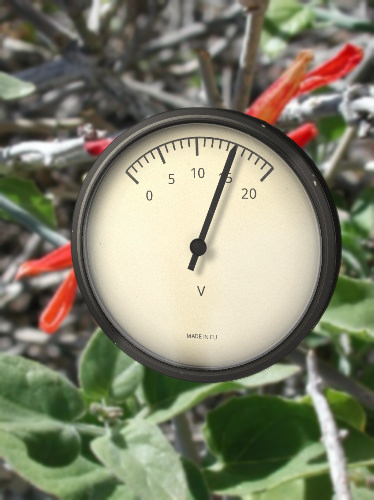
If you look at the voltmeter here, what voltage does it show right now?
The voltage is 15 V
